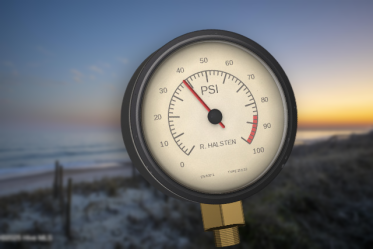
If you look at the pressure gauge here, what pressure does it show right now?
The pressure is 38 psi
